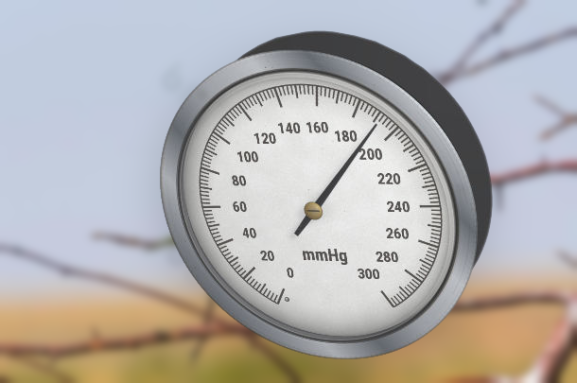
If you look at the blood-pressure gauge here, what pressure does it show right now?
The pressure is 192 mmHg
